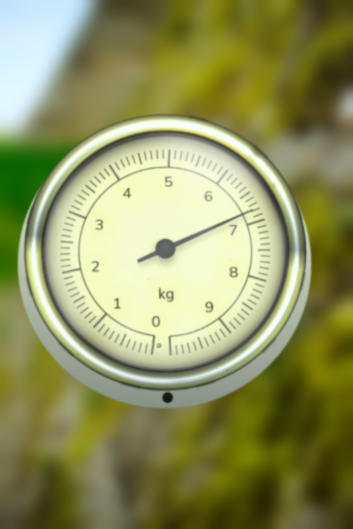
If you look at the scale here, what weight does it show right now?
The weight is 6.8 kg
